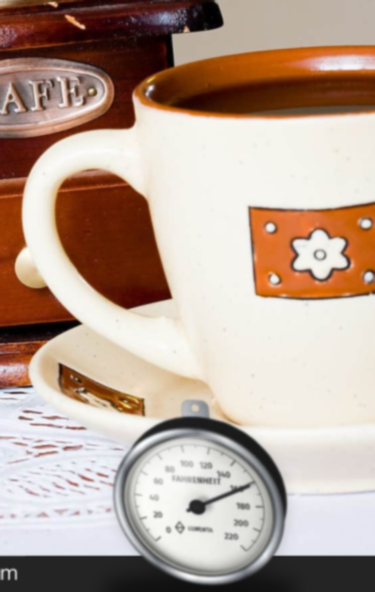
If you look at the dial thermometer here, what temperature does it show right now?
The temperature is 160 °F
